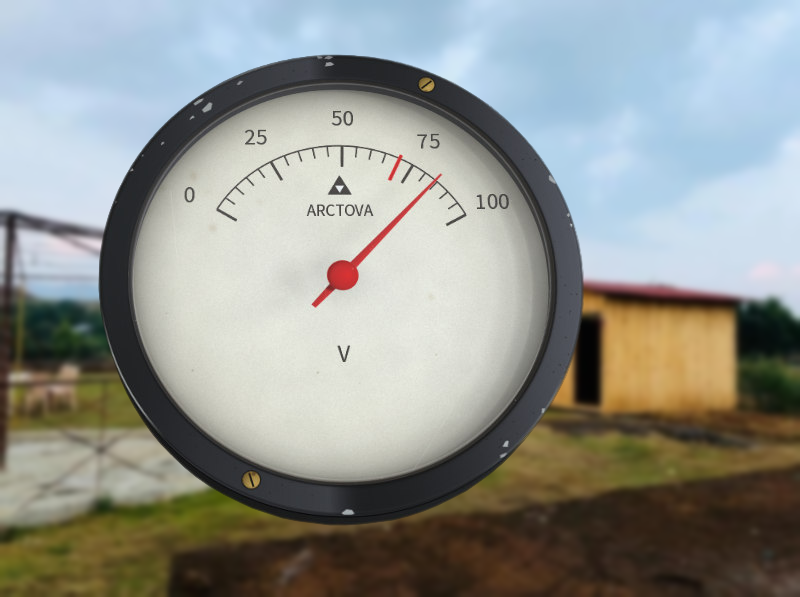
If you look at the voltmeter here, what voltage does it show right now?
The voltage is 85 V
